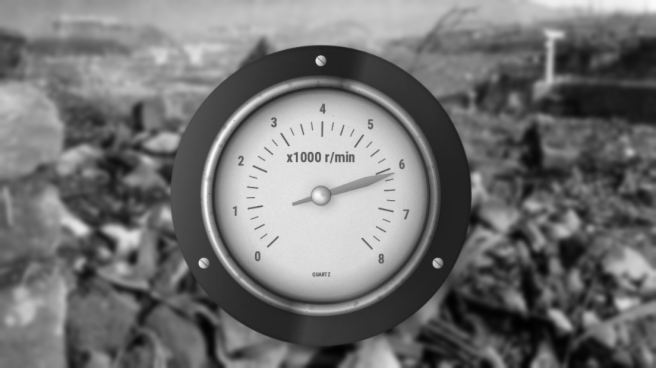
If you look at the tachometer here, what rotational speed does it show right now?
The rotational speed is 6125 rpm
